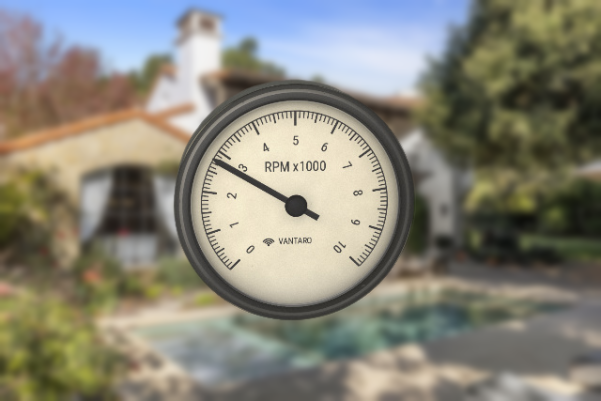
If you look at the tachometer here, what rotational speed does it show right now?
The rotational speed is 2800 rpm
